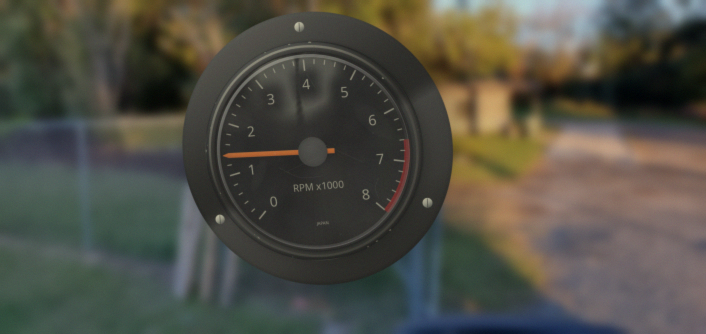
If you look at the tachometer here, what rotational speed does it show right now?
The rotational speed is 1400 rpm
